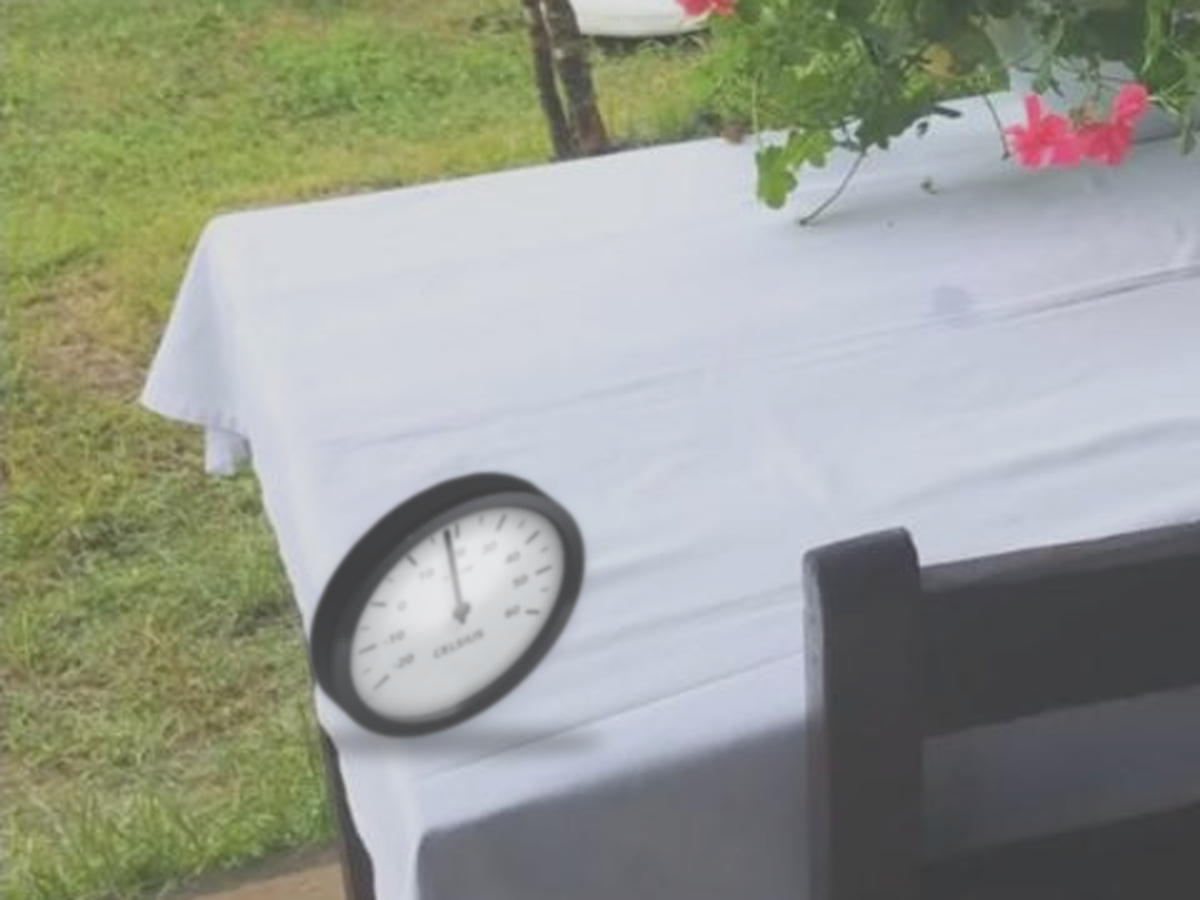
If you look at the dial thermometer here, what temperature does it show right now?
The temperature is 17.5 °C
